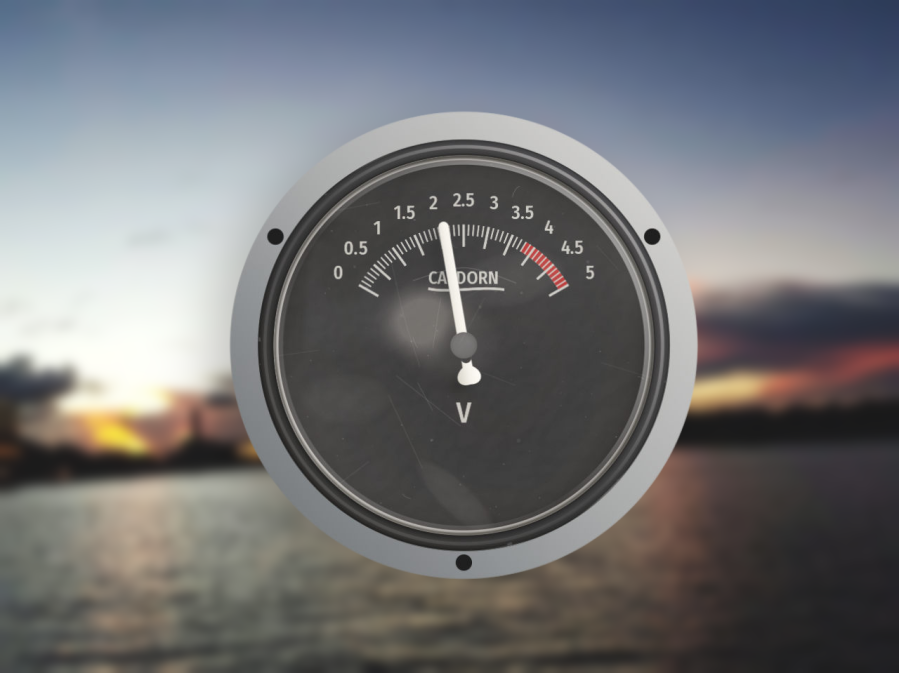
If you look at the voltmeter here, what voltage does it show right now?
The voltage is 2.1 V
